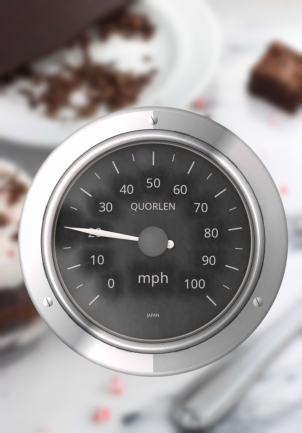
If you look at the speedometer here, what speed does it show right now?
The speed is 20 mph
